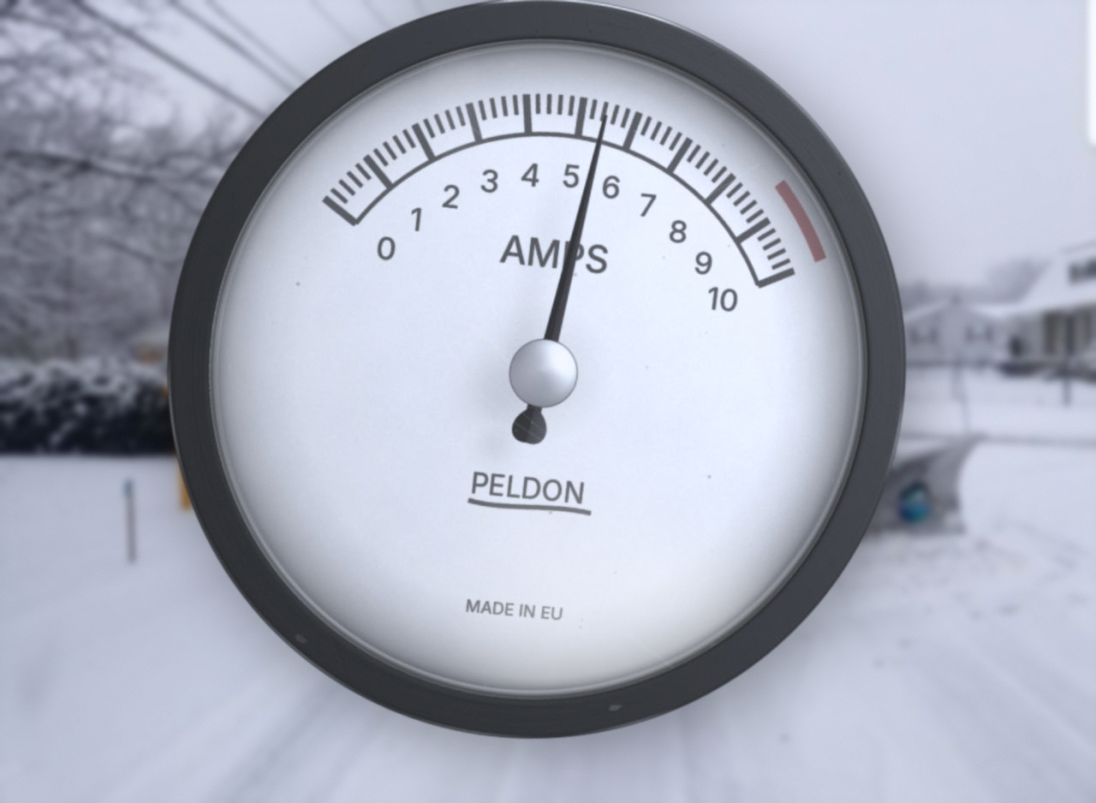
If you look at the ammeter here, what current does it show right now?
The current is 5.4 A
